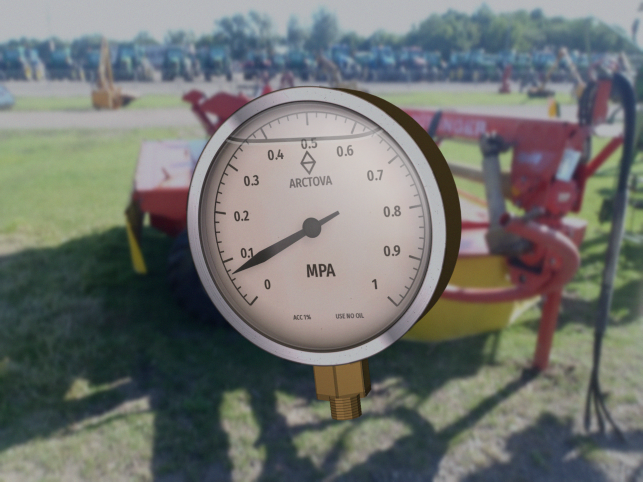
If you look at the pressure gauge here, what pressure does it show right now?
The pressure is 0.07 MPa
